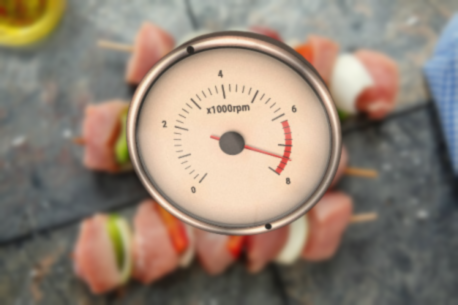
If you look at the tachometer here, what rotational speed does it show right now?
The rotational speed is 7400 rpm
